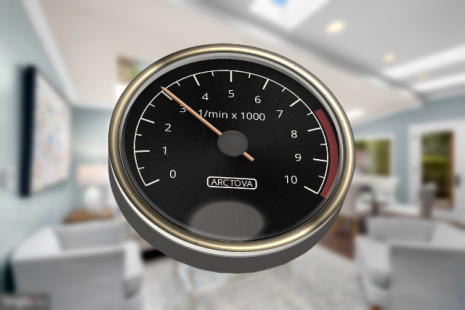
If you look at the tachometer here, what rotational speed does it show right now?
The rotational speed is 3000 rpm
